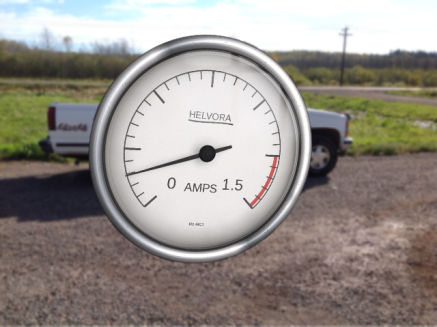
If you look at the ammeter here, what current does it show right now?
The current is 0.15 A
